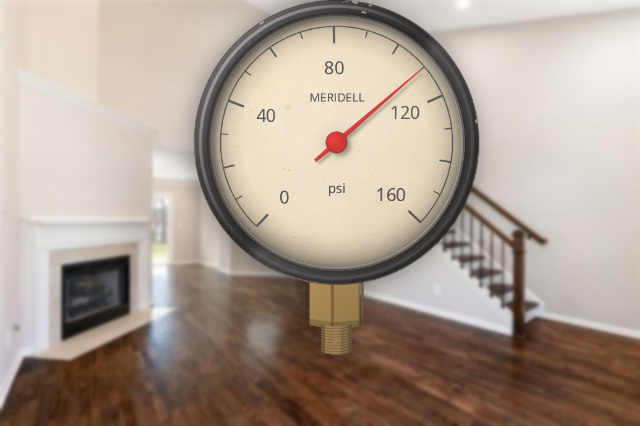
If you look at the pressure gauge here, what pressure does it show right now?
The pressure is 110 psi
